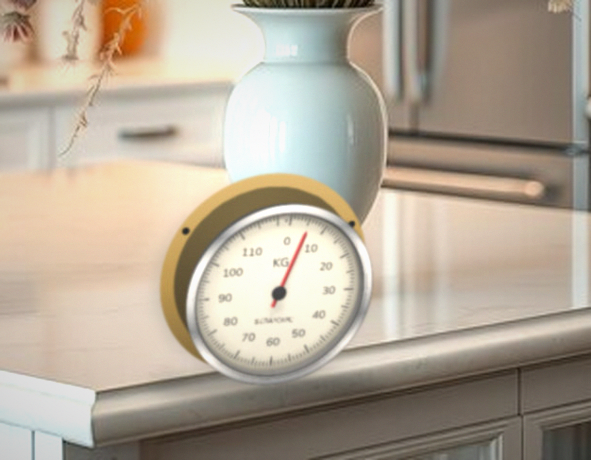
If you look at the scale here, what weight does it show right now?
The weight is 5 kg
